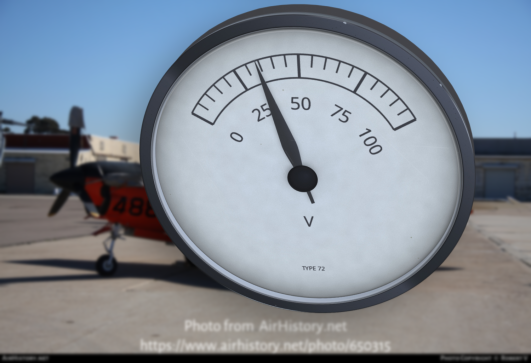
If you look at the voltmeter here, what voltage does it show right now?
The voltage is 35 V
